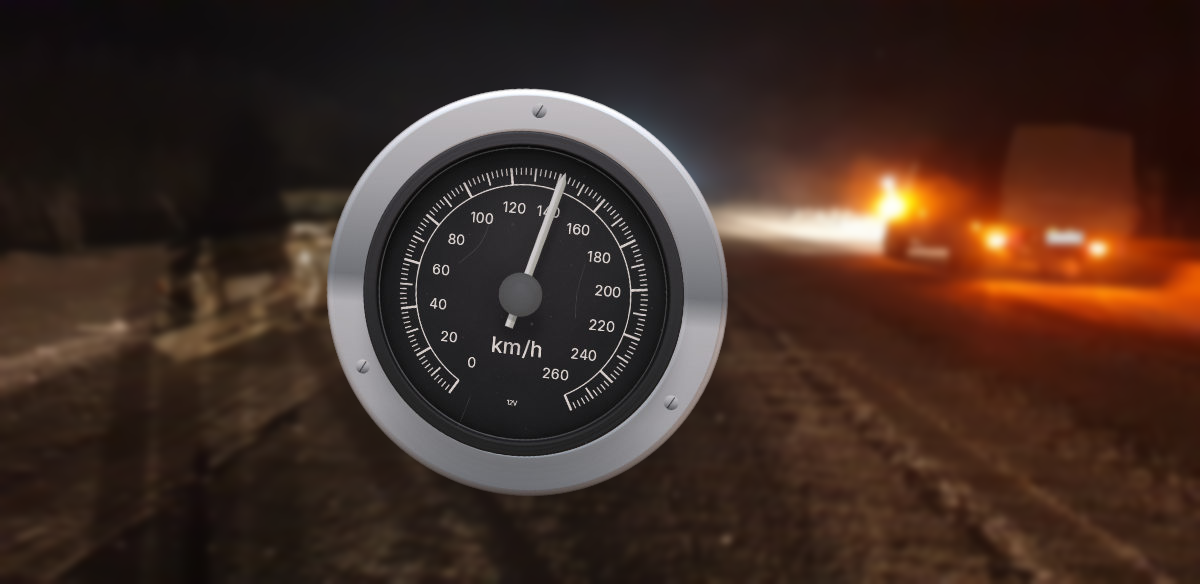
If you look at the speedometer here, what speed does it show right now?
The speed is 142 km/h
